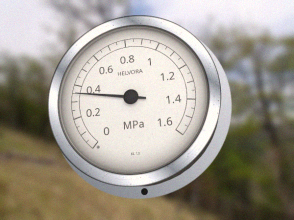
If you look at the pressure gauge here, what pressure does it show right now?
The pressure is 0.35 MPa
